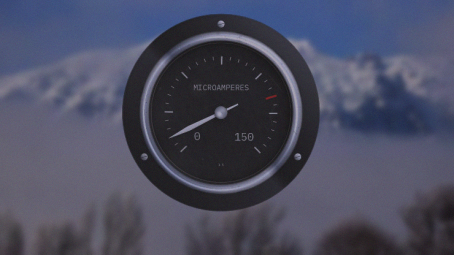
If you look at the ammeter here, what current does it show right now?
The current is 10 µA
